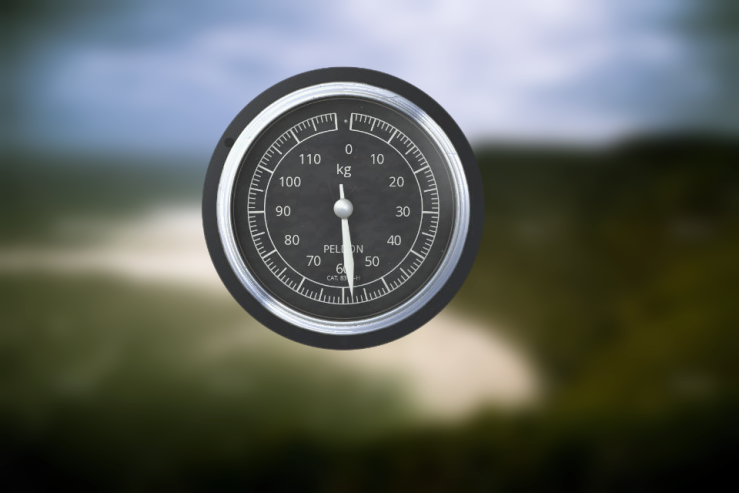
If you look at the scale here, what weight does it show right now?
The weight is 58 kg
